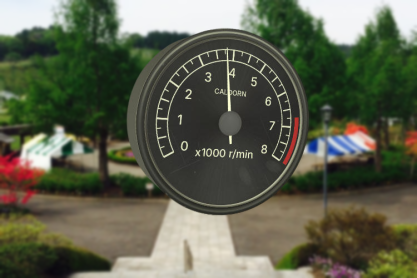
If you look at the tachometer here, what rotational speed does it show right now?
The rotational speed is 3750 rpm
